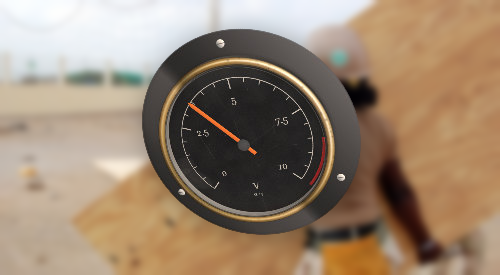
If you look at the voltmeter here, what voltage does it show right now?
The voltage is 3.5 V
